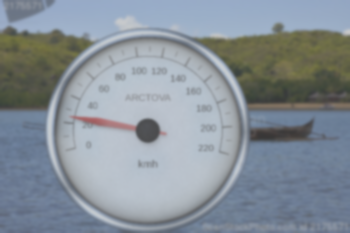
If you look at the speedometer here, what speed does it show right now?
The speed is 25 km/h
